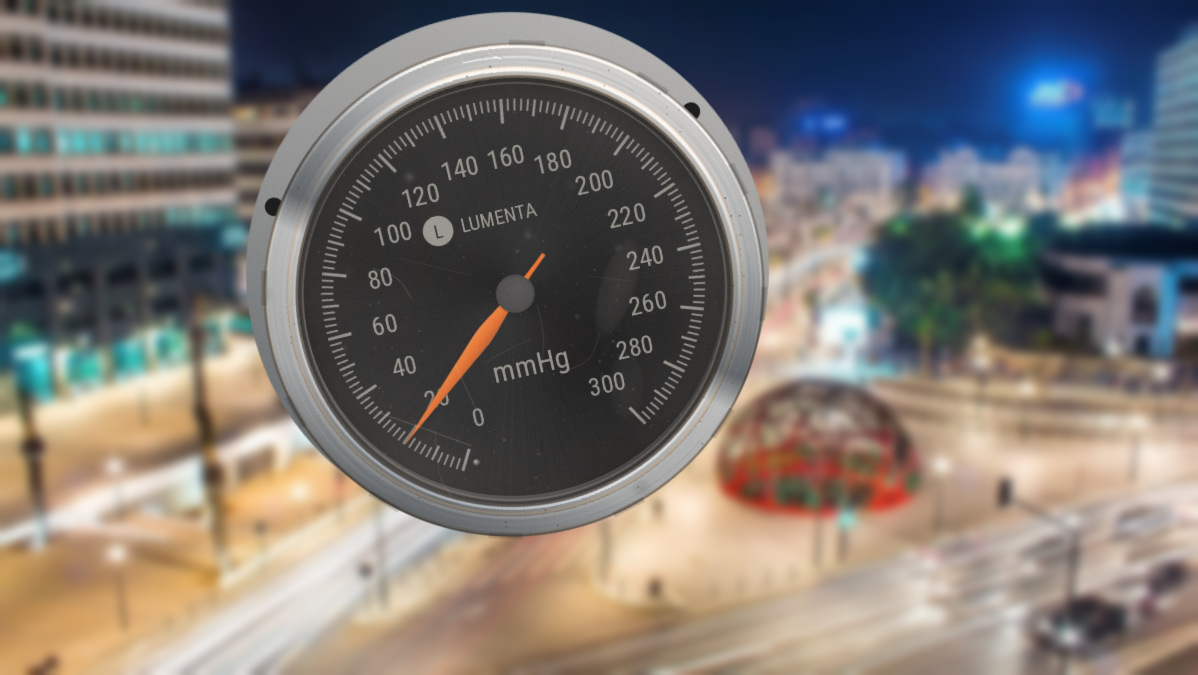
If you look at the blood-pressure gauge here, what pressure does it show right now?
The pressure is 20 mmHg
